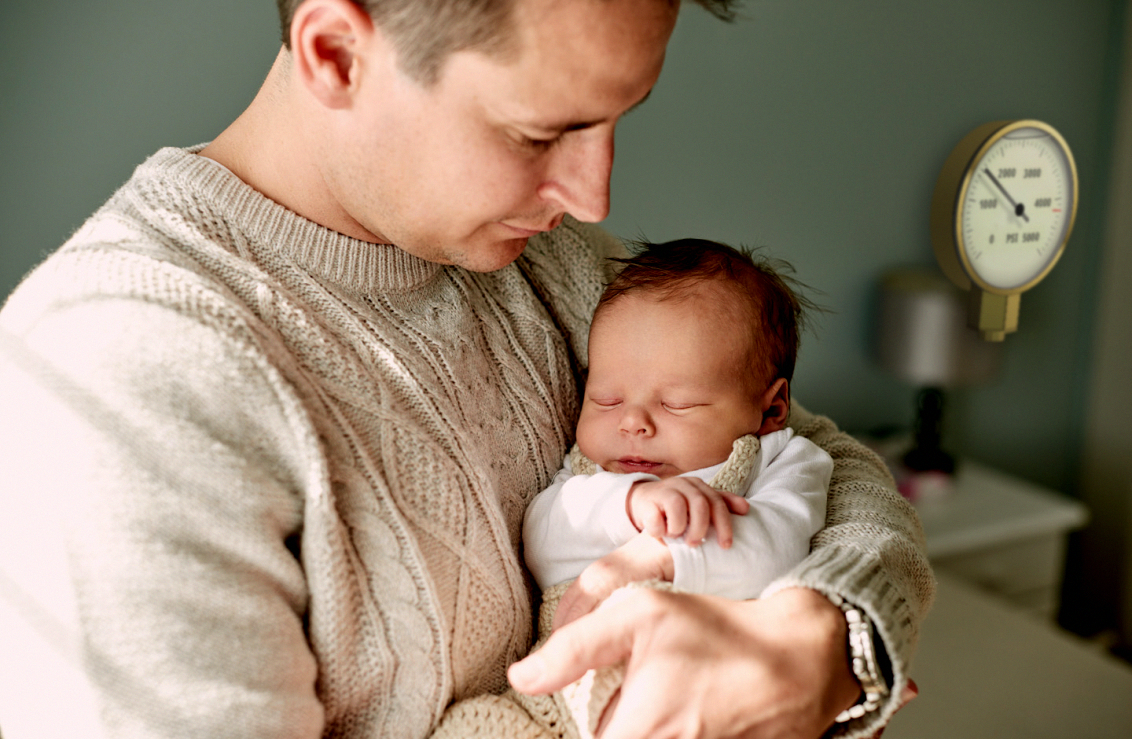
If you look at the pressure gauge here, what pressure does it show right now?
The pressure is 1500 psi
